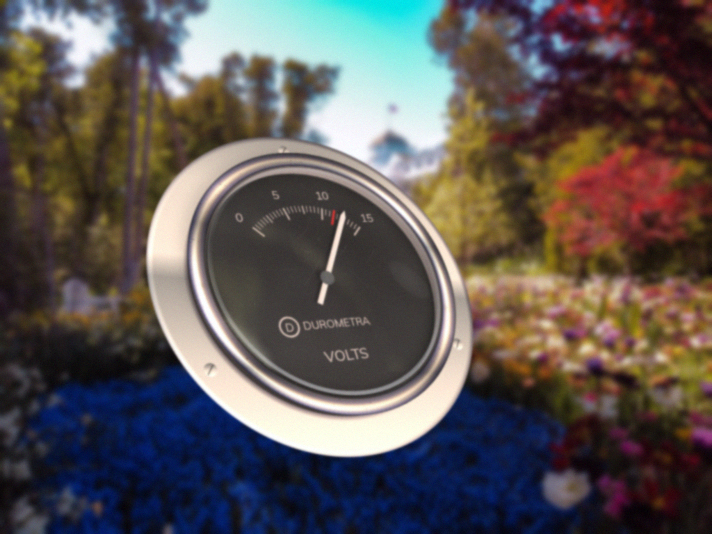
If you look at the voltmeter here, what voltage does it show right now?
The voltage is 12.5 V
